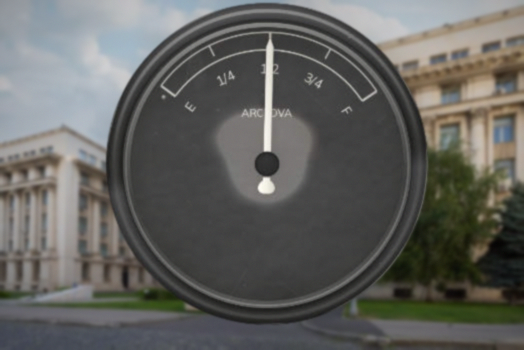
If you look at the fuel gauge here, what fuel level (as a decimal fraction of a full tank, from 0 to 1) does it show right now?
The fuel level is 0.5
